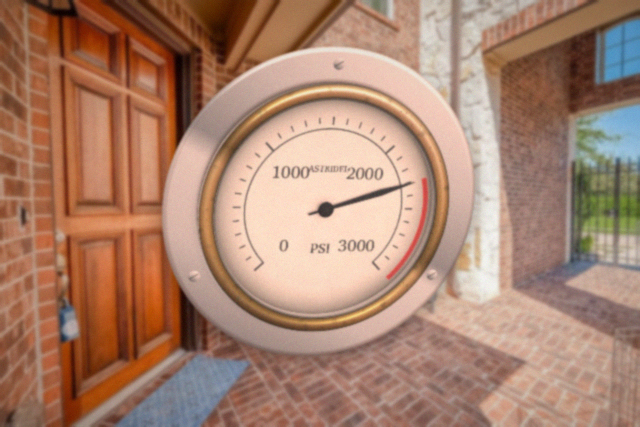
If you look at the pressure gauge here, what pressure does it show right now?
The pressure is 2300 psi
